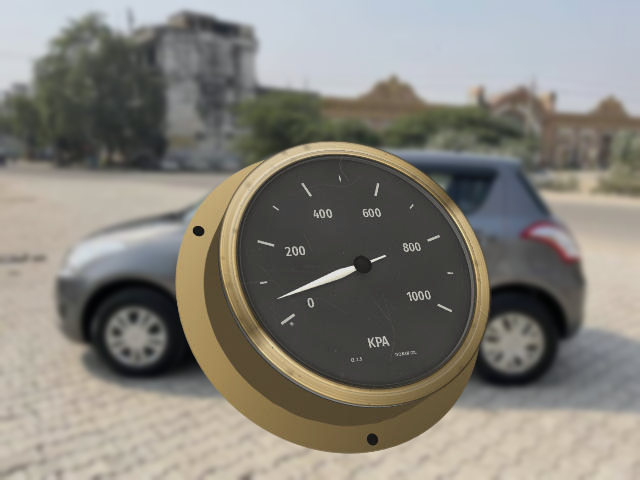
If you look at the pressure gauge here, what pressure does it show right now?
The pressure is 50 kPa
